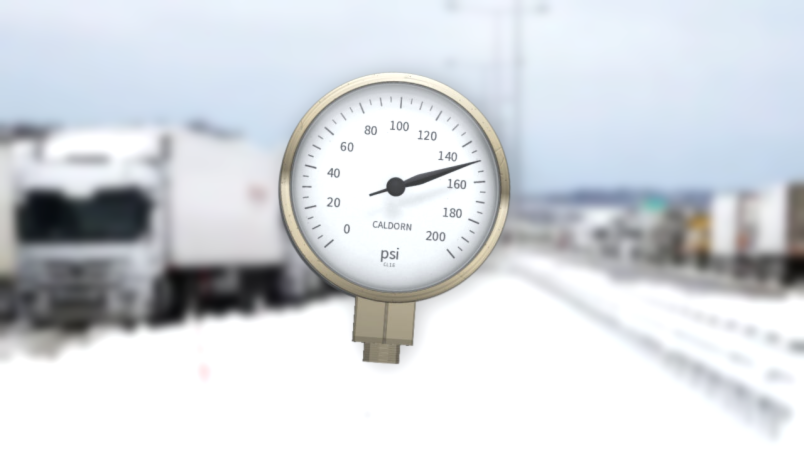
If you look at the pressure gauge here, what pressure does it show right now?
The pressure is 150 psi
